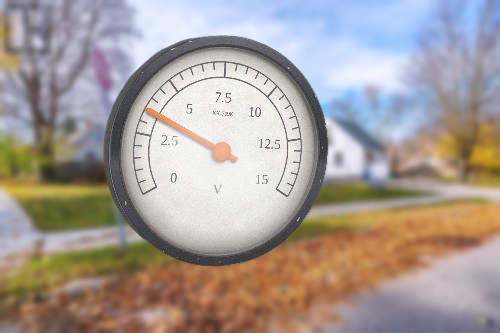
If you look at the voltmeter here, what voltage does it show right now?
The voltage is 3.5 V
